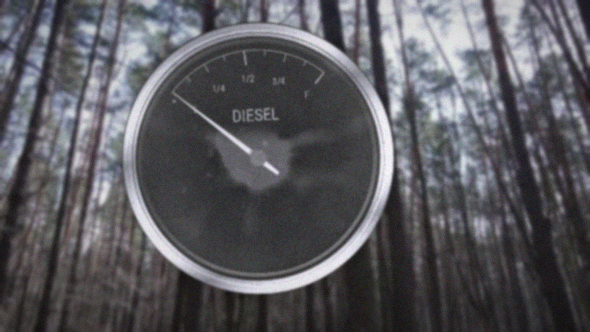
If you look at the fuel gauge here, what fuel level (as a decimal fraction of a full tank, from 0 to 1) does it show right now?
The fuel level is 0
